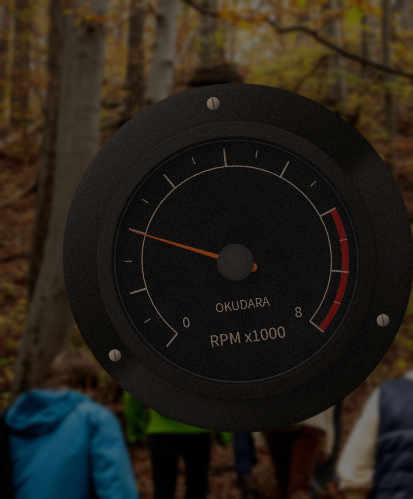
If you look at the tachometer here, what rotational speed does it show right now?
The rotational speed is 2000 rpm
